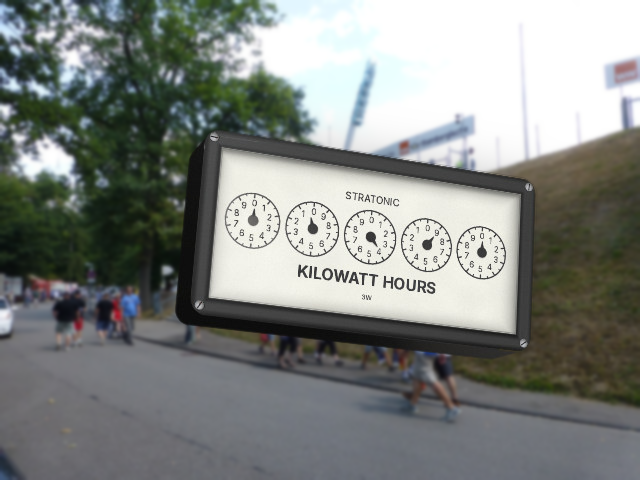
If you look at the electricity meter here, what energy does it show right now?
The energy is 390 kWh
